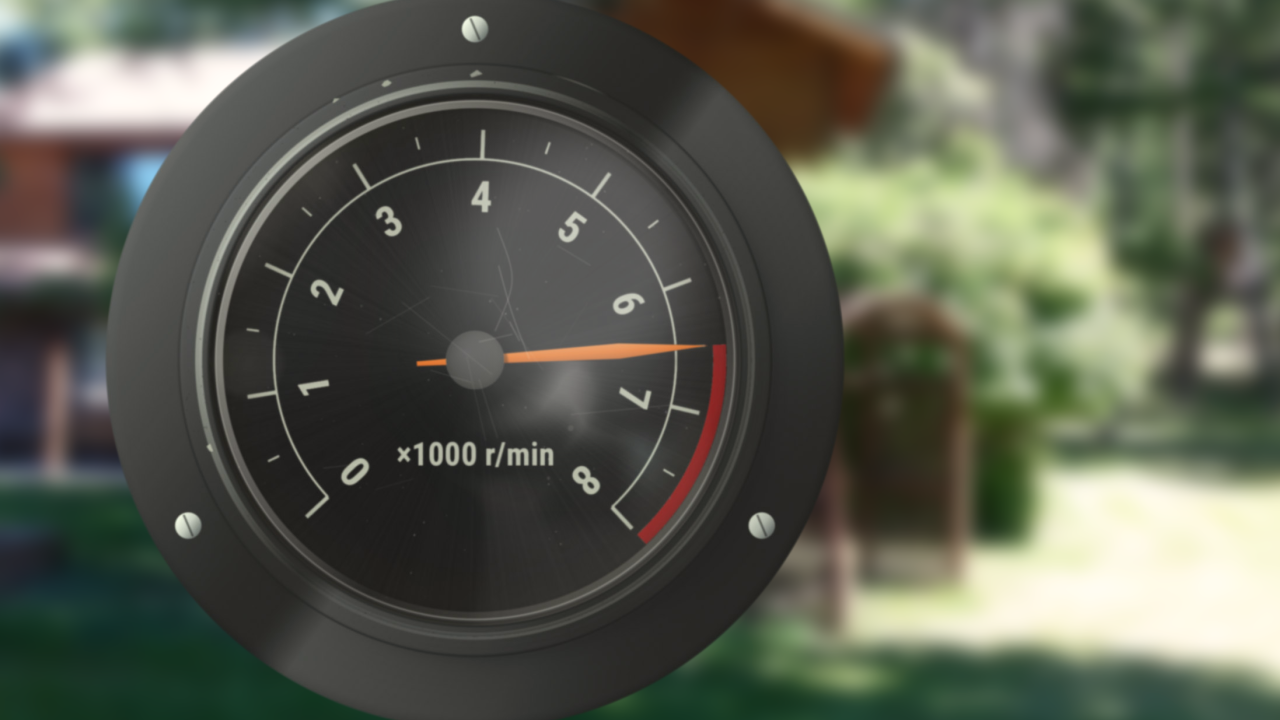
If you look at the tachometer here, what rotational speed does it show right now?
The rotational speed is 6500 rpm
